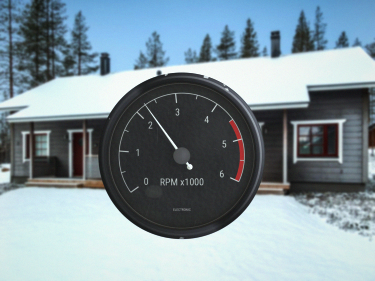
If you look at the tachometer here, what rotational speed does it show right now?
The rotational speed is 2250 rpm
